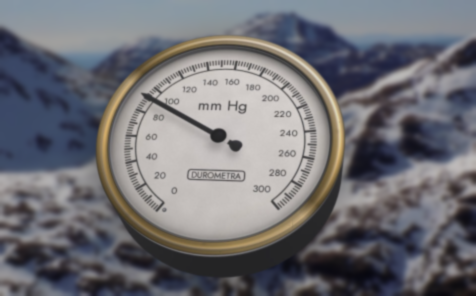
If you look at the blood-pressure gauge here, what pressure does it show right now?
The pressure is 90 mmHg
